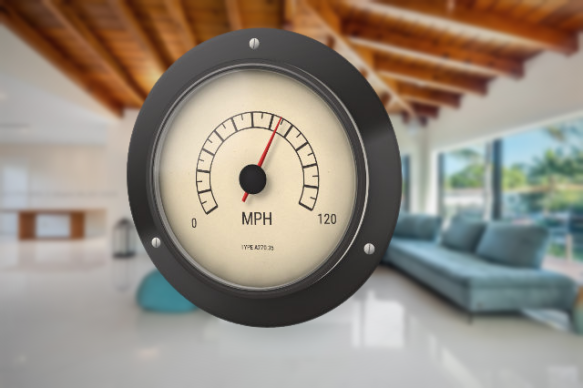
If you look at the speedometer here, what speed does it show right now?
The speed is 75 mph
